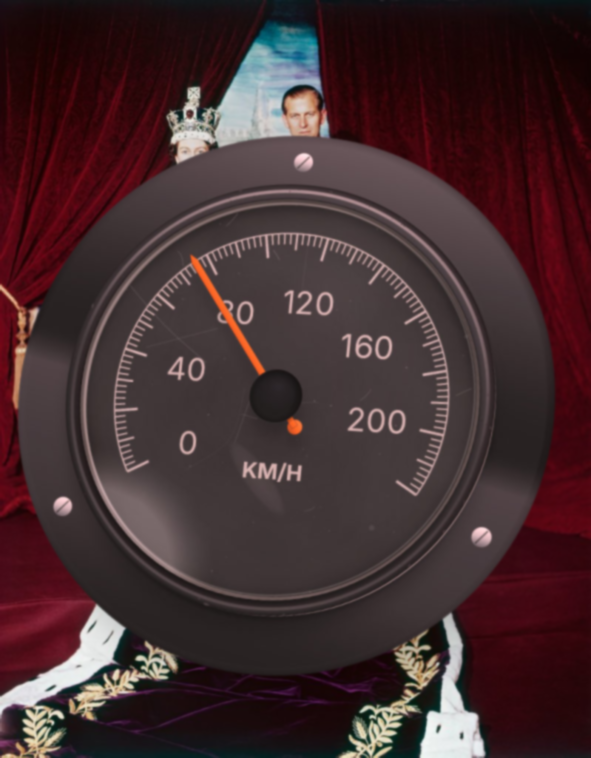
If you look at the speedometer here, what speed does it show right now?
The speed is 76 km/h
